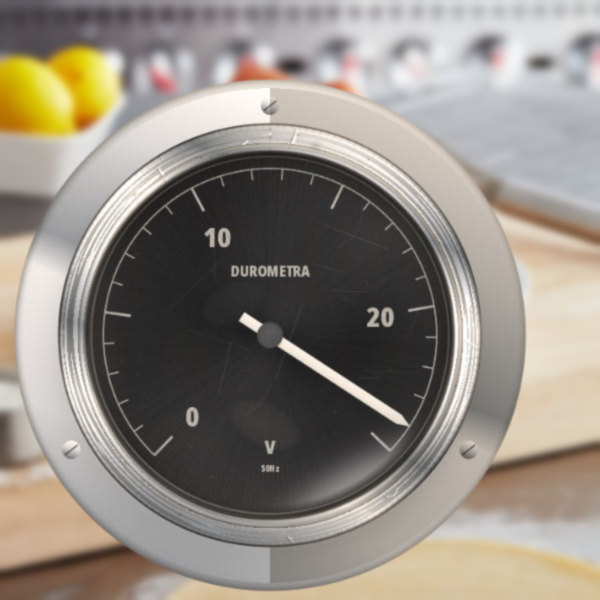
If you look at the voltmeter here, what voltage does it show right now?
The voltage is 24 V
